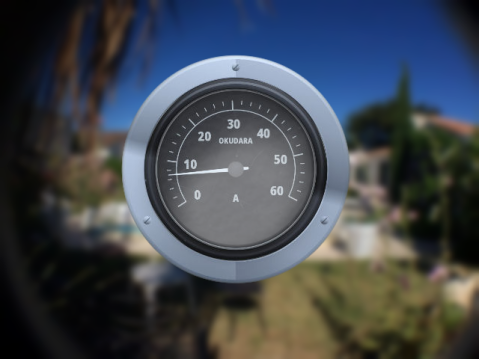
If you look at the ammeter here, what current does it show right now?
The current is 7 A
